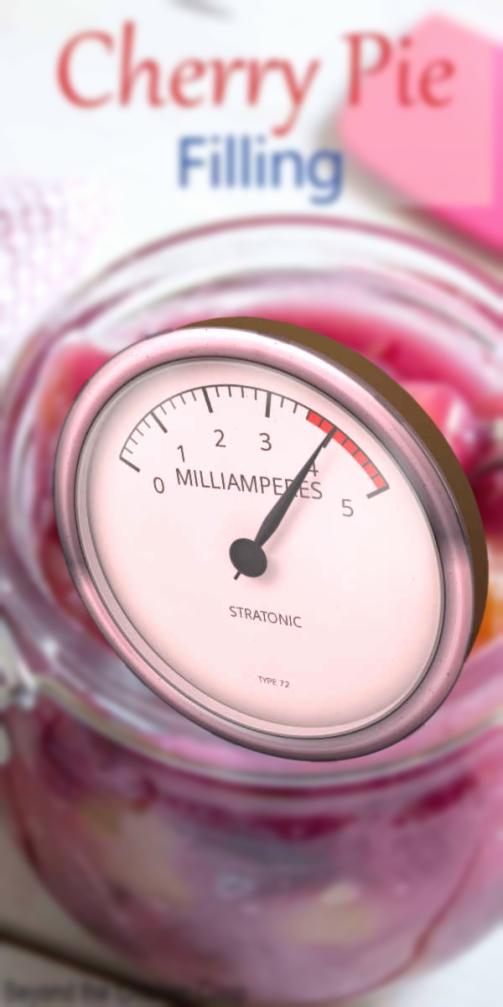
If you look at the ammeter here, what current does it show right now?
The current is 4 mA
